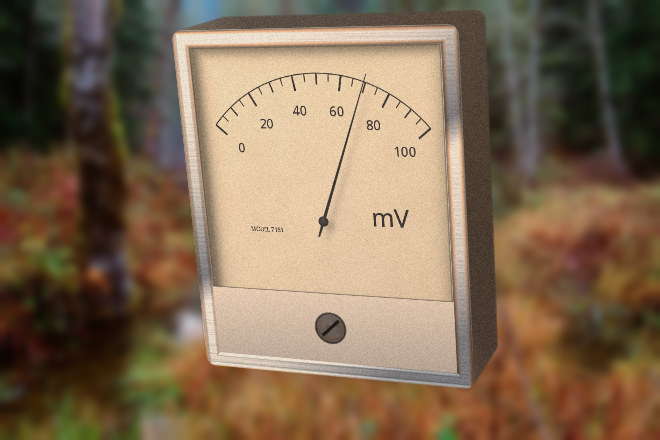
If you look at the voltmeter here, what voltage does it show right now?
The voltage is 70 mV
